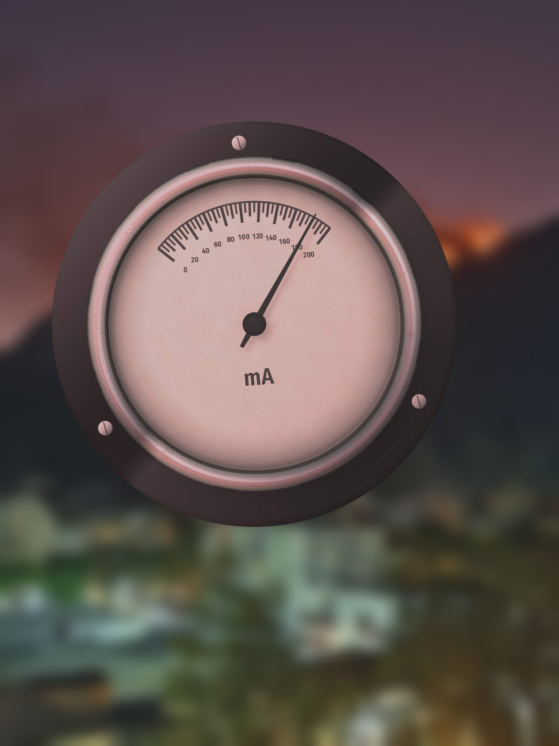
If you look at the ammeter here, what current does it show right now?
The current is 180 mA
